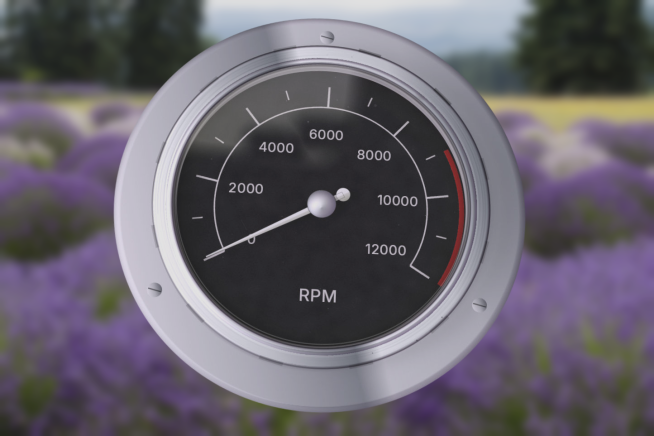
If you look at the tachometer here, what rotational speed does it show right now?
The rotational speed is 0 rpm
